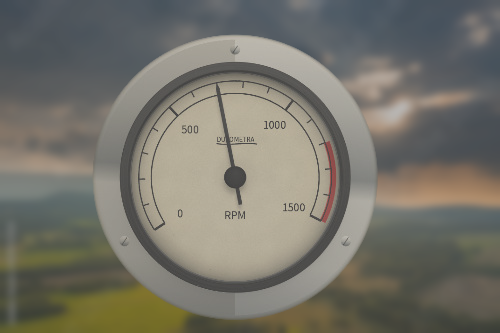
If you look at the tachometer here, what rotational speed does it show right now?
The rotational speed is 700 rpm
